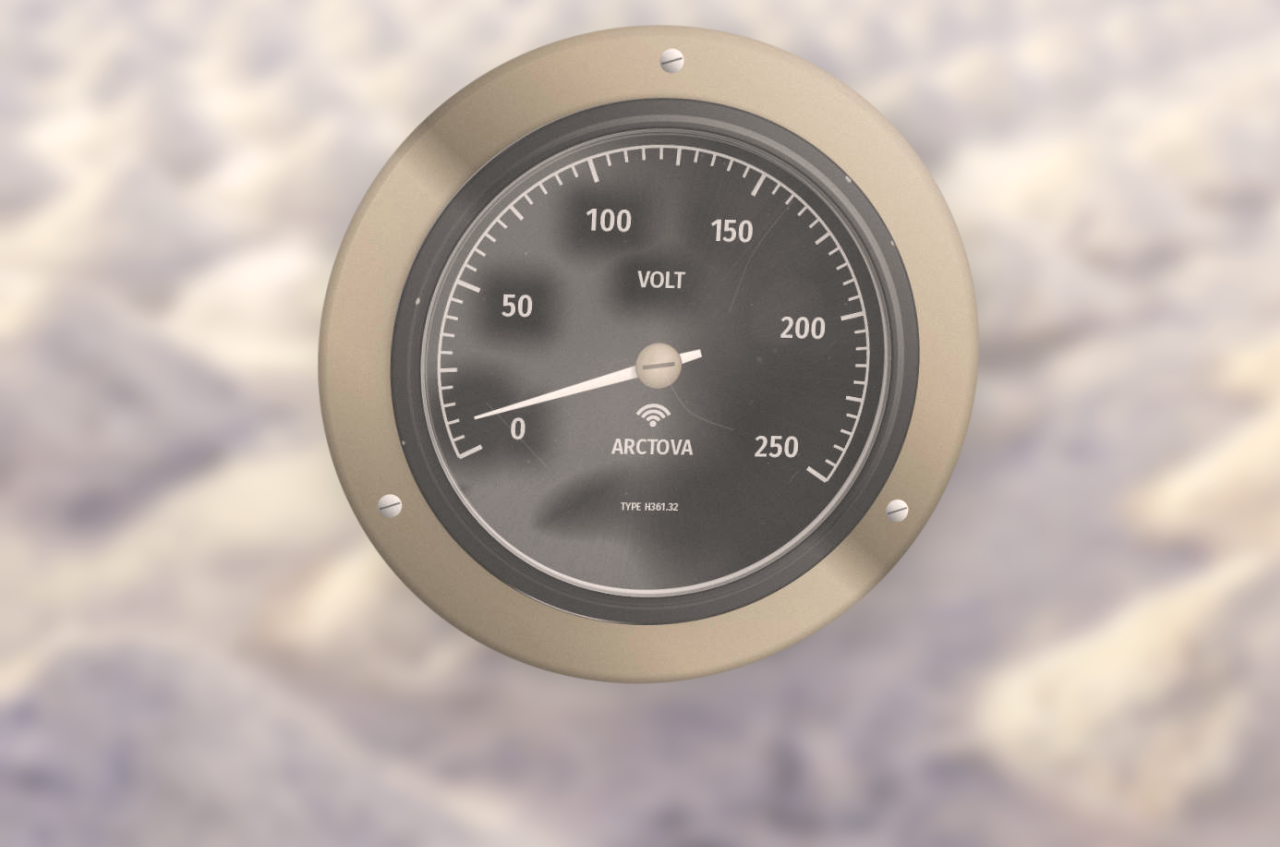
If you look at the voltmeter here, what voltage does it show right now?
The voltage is 10 V
